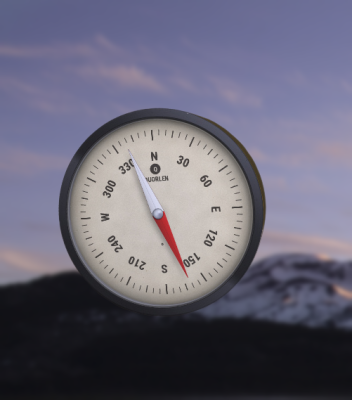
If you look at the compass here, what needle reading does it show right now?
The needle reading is 160 °
